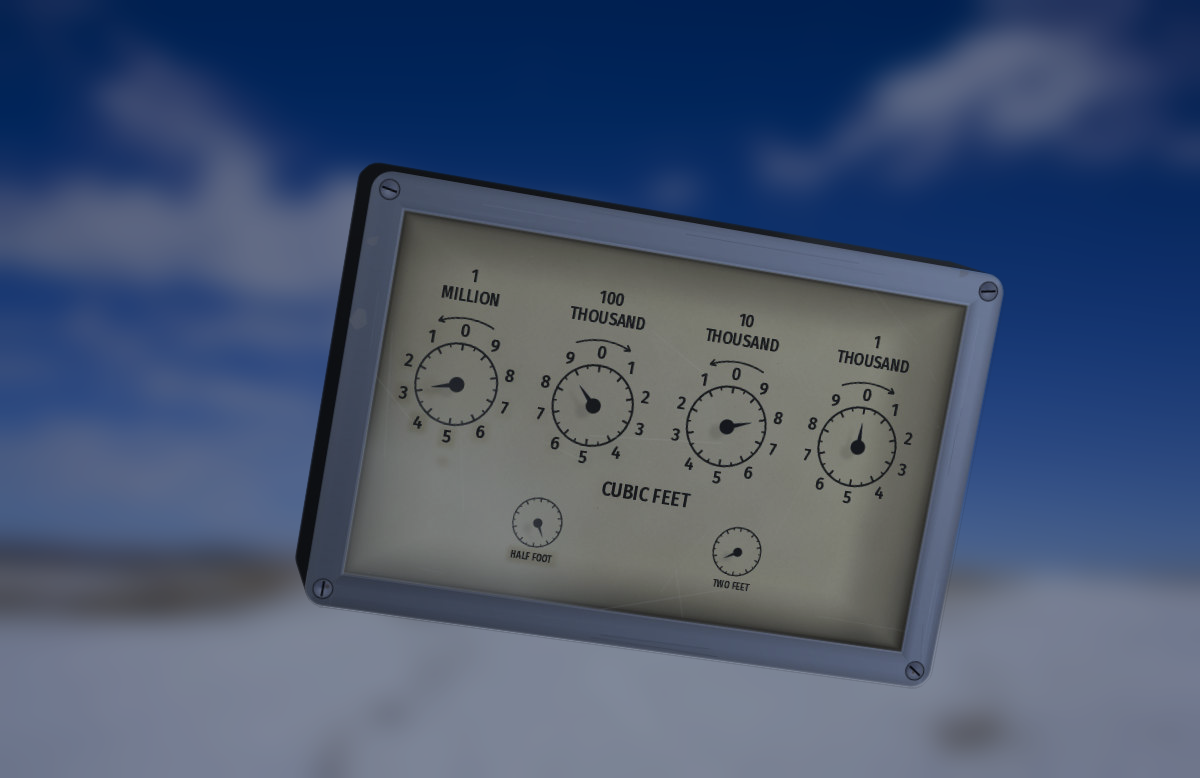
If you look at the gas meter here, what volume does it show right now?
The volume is 288000 ft³
